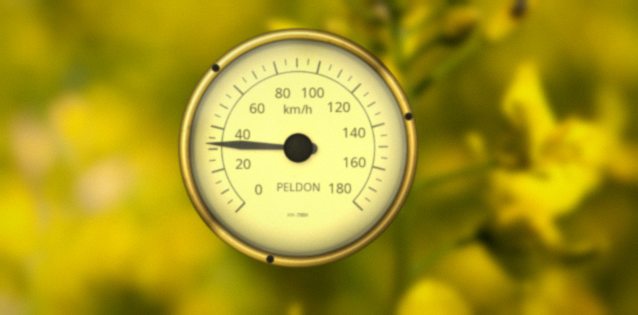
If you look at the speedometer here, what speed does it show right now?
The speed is 32.5 km/h
